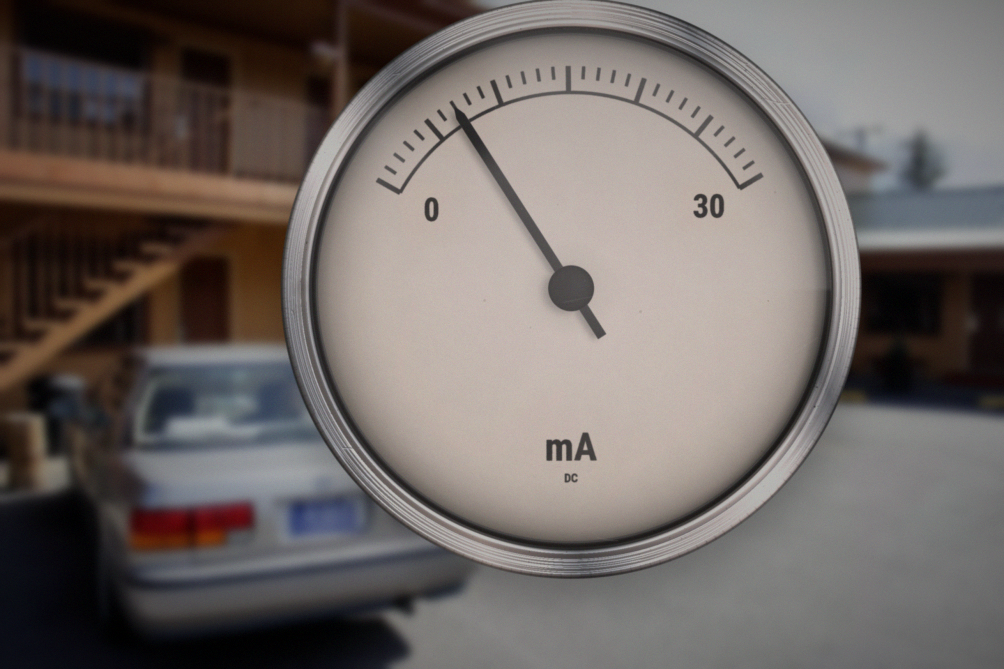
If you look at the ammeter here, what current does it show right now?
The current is 7 mA
